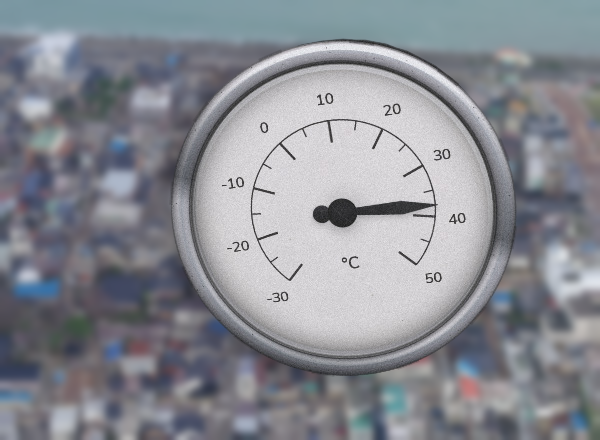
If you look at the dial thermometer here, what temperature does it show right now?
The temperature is 37.5 °C
